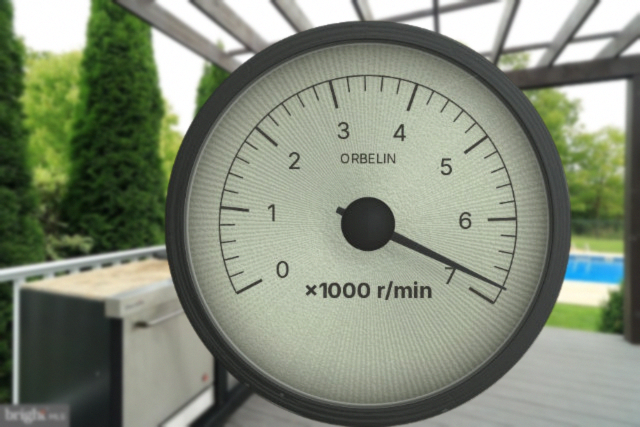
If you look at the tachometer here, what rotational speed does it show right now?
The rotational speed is 6800 rpm
